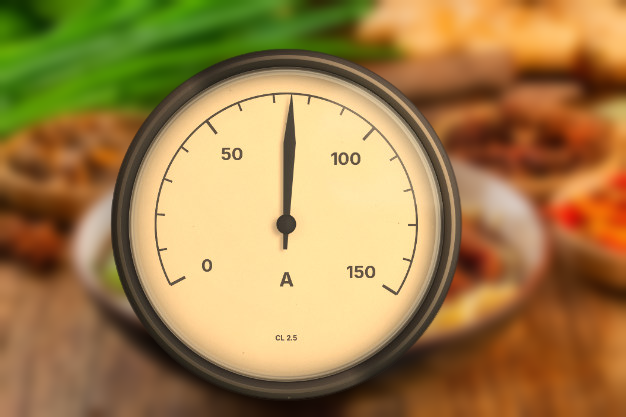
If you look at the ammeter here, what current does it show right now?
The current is 75 A
